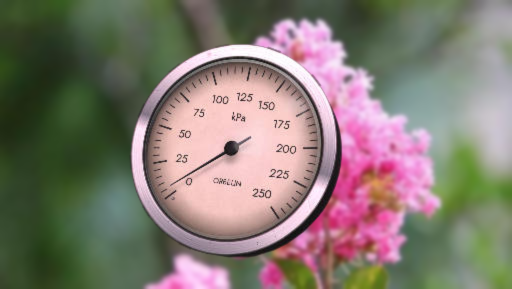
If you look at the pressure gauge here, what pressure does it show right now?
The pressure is 5 kPa
